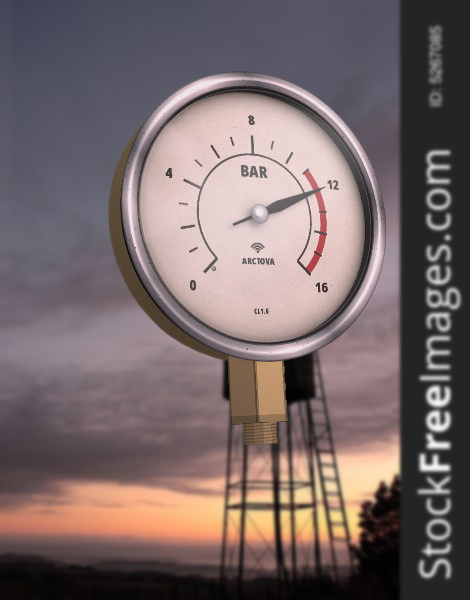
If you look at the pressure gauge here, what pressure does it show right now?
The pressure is 12 bar
